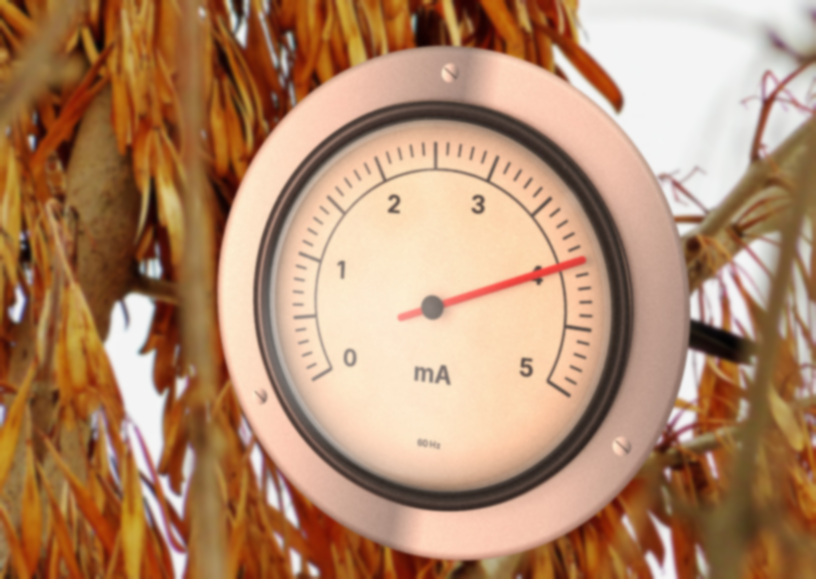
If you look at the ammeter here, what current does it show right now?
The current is 4 mA
